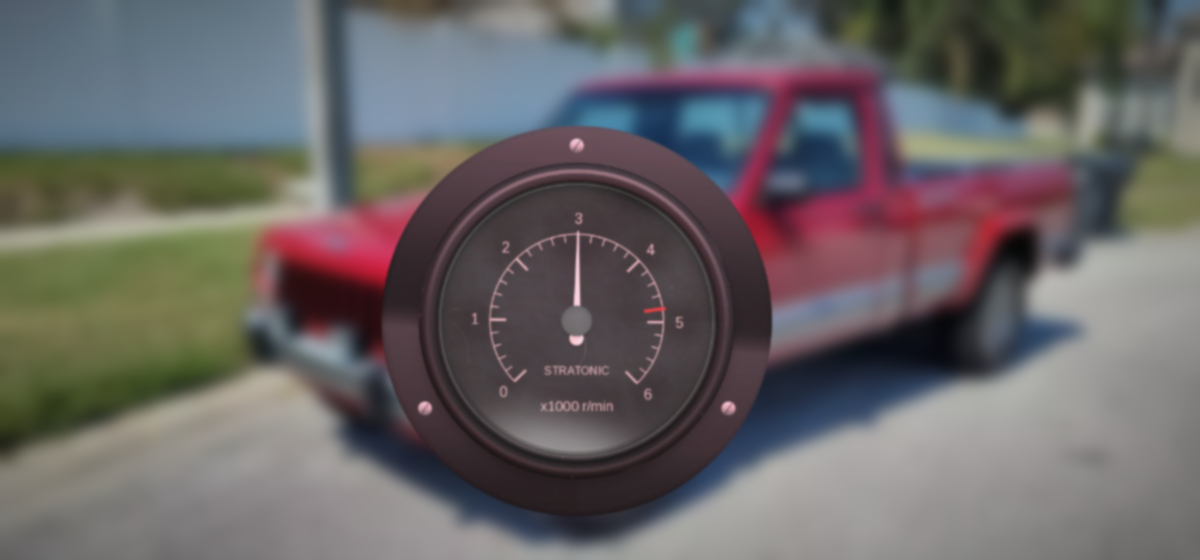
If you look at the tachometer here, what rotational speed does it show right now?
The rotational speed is 3000 rpm
